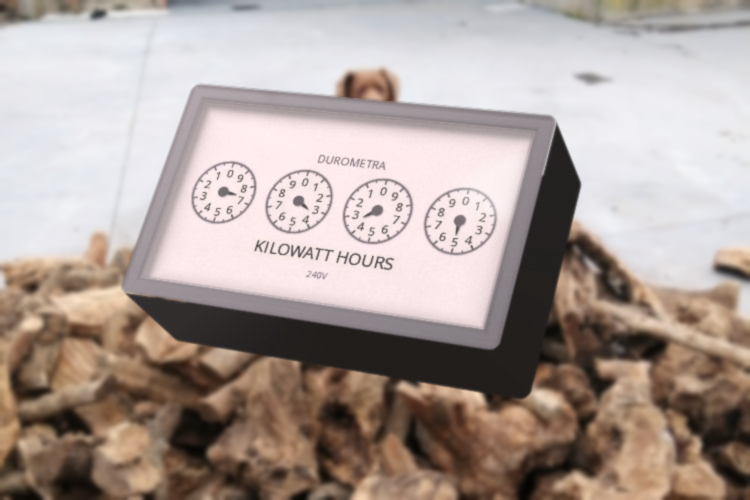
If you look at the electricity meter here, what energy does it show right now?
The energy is 7335 kWh
